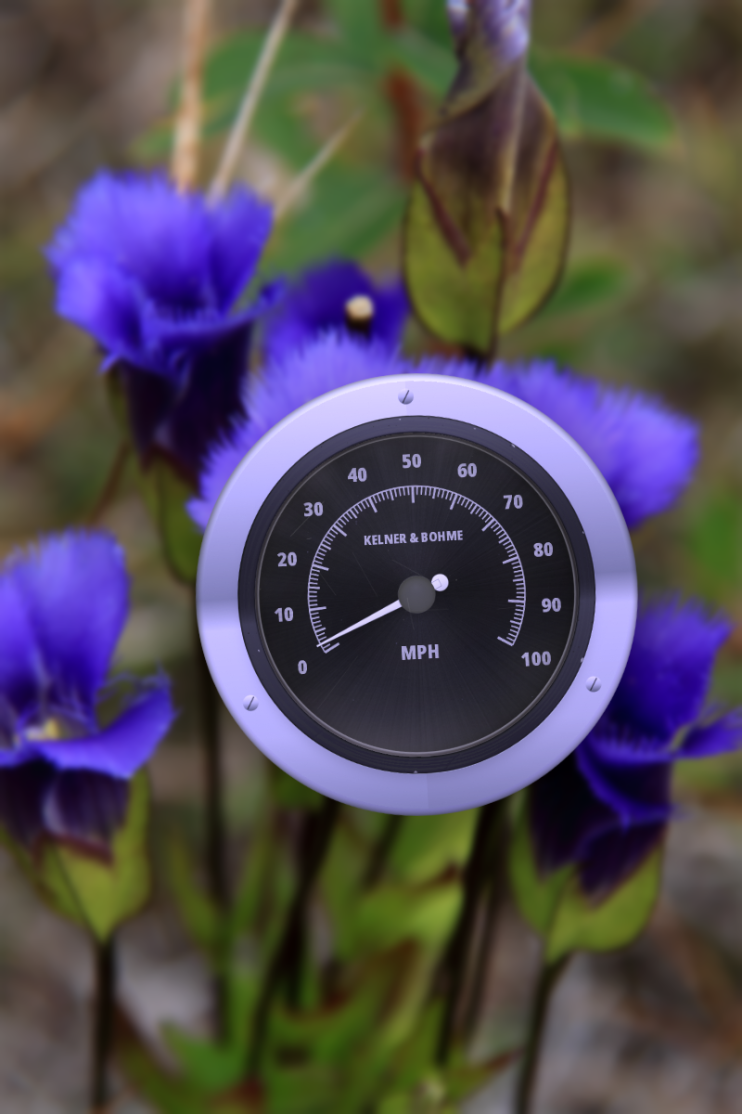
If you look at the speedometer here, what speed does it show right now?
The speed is 2 mph
